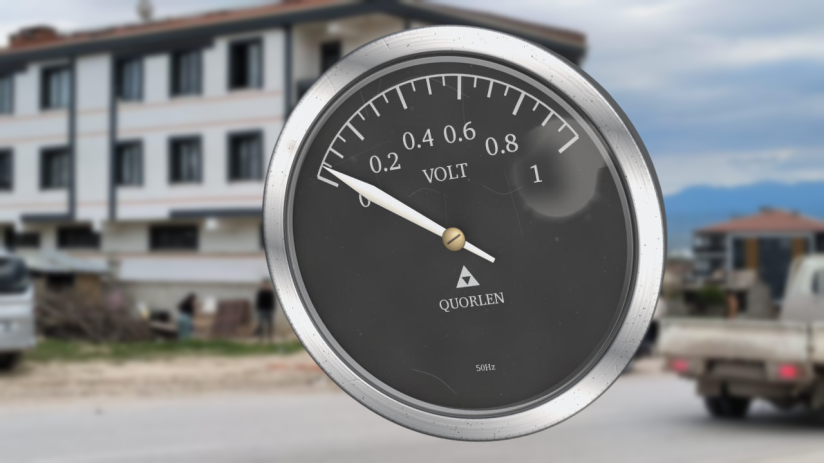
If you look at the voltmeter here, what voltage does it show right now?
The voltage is 0.05 V
